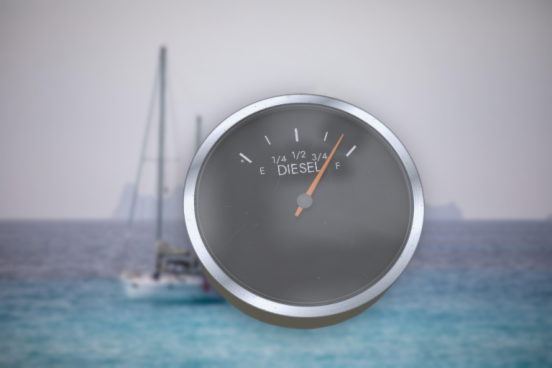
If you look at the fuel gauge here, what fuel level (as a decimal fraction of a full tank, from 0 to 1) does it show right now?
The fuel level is 0.875
